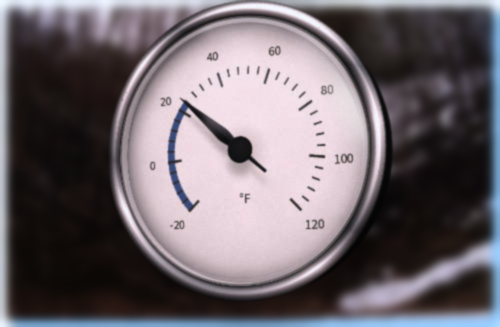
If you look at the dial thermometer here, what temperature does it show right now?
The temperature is 24 °F
